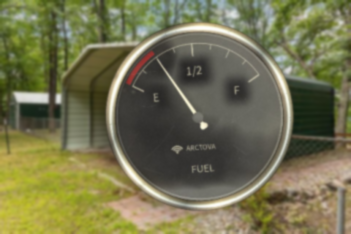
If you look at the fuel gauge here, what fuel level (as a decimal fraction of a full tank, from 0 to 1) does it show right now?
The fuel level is 0.25
